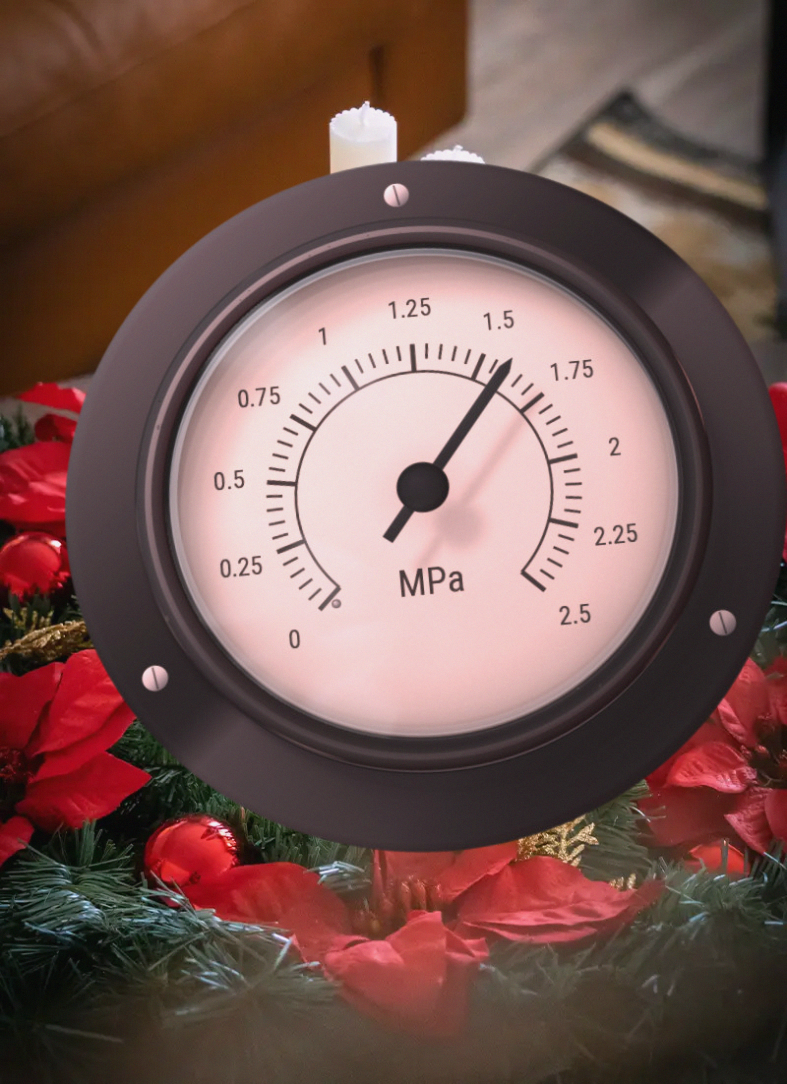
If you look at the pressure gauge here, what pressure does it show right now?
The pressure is 1.6 MPa
